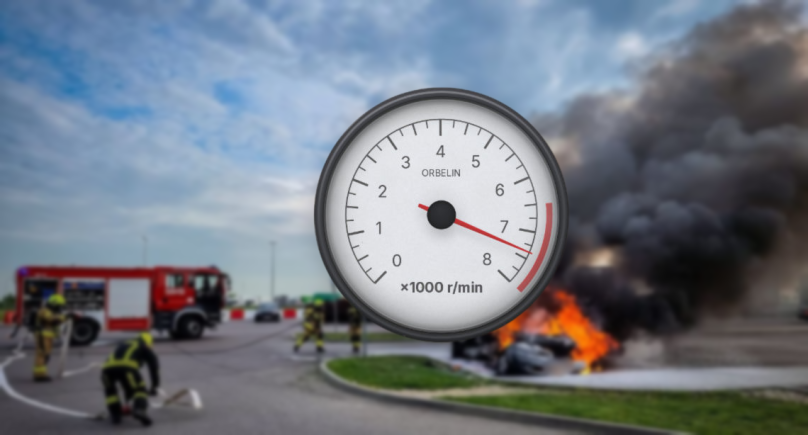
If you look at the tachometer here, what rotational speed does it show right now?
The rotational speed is 7375 rpm
